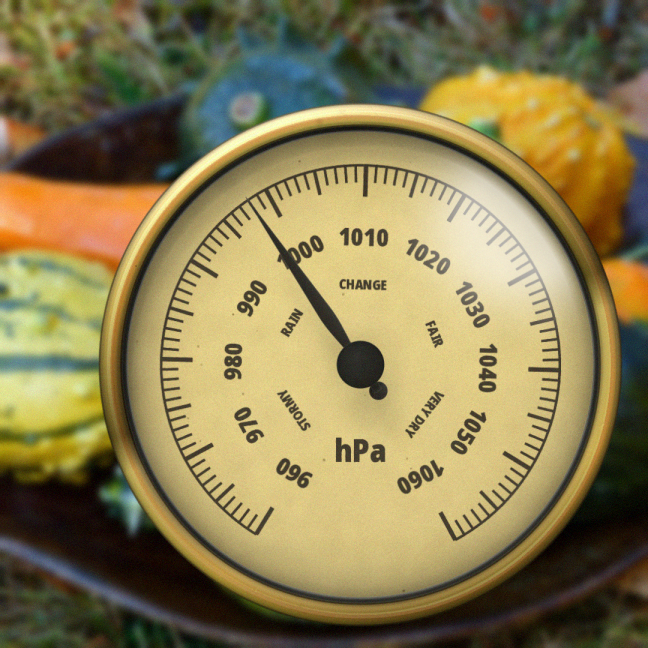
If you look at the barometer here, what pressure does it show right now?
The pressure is 998 hPa
